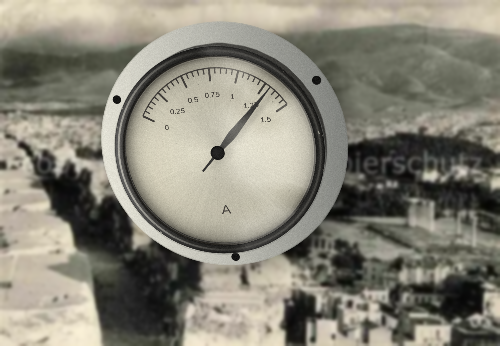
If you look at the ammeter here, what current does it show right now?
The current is 1.3 A
